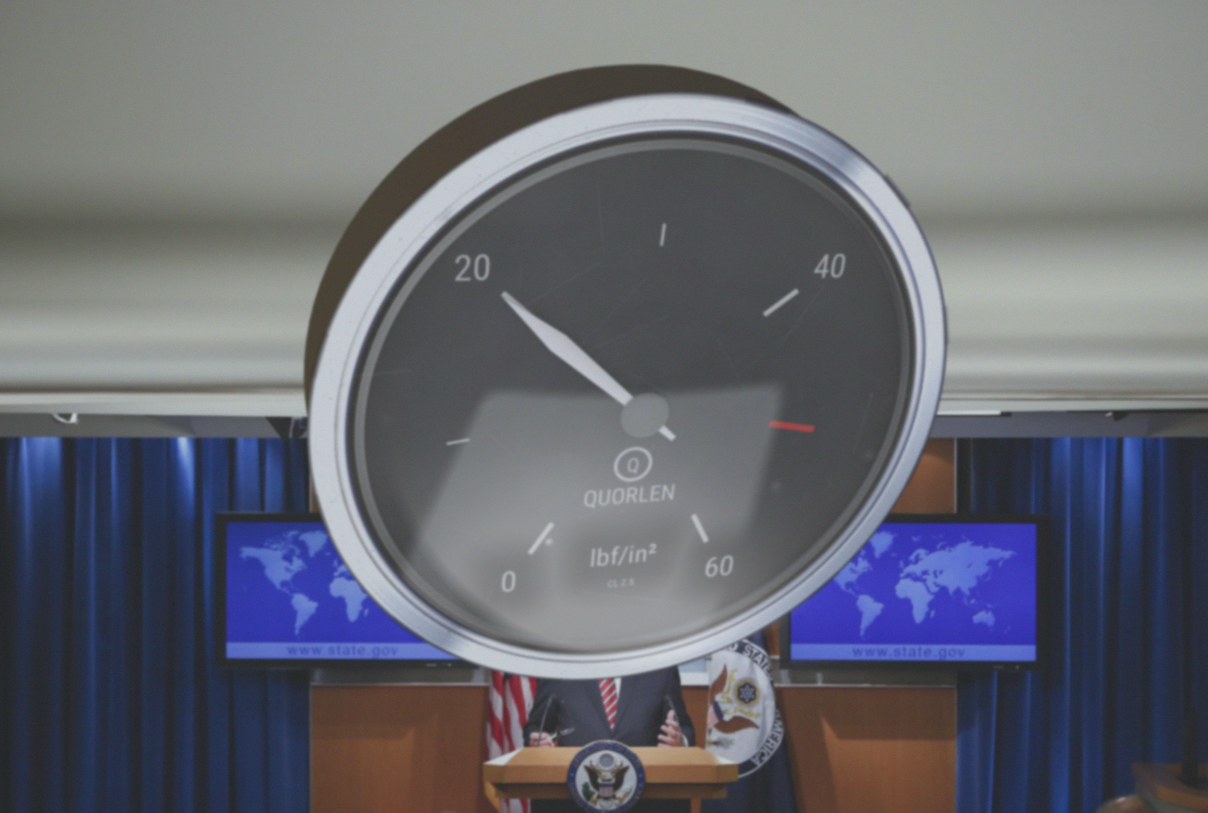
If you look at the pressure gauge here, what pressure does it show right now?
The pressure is 20 psi
